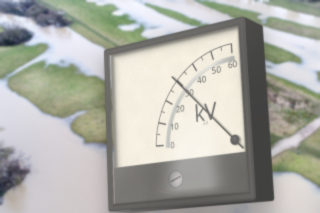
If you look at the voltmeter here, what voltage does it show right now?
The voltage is 30 kV
